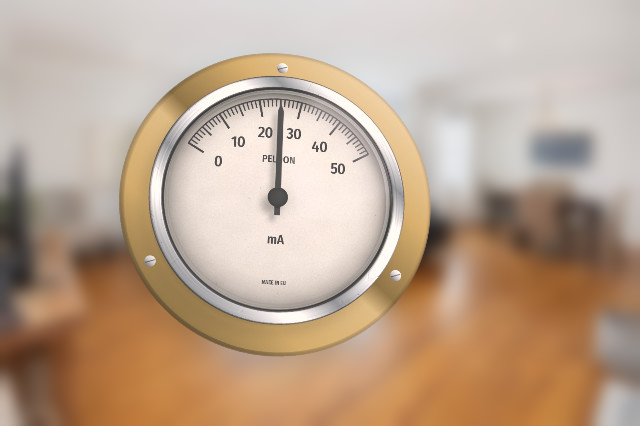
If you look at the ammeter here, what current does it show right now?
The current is 25 mA
